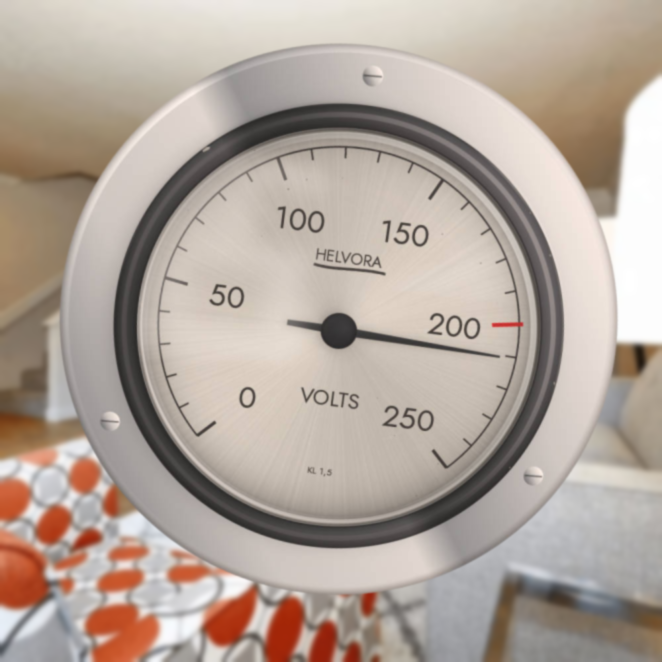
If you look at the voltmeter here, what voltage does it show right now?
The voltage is 210 V
